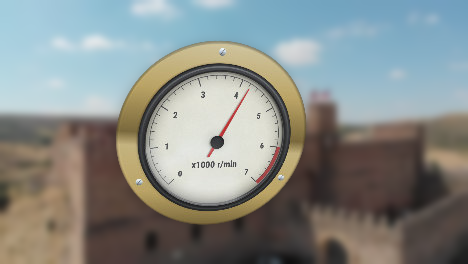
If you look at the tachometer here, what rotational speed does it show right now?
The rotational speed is 4200 rpm
